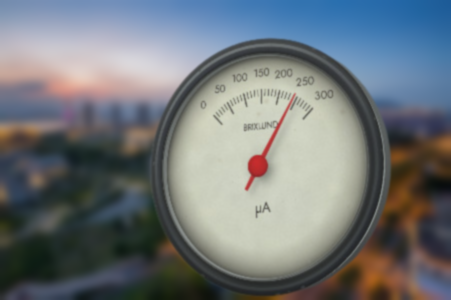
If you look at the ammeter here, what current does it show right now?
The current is 250 µA
